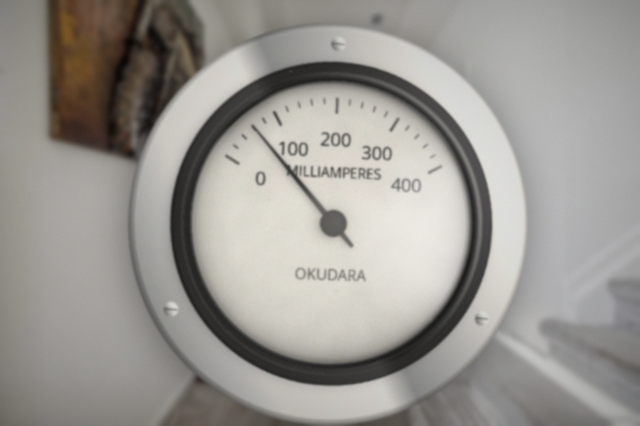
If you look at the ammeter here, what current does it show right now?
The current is 60 mA
